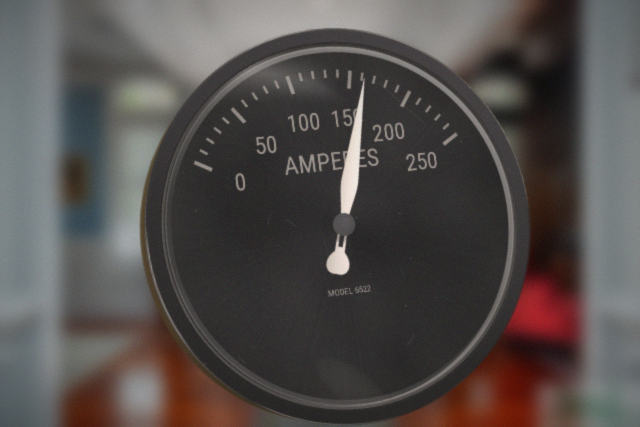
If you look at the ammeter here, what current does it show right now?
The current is 160 A
